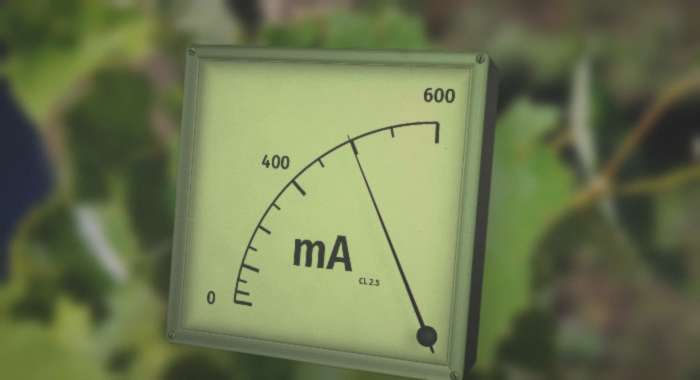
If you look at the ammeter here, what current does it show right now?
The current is 500 mA
